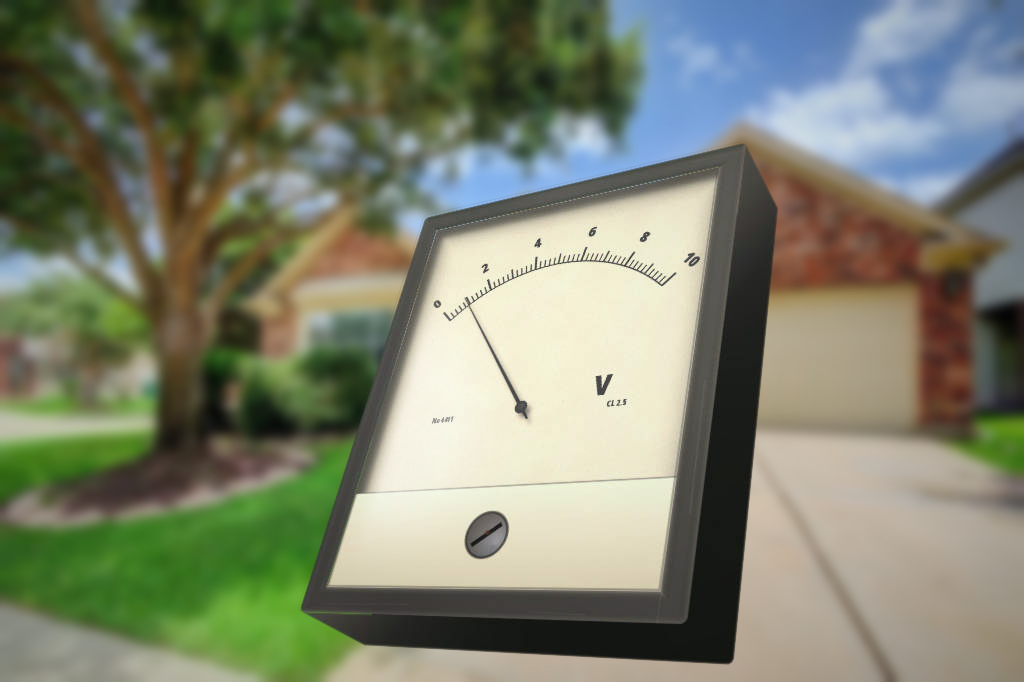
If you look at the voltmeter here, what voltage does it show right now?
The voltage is 1 V
